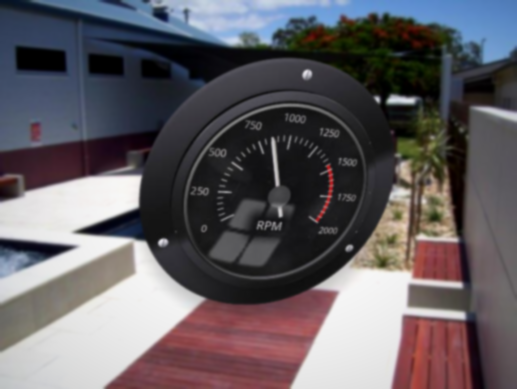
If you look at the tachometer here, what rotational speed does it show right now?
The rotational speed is 850 rpm
